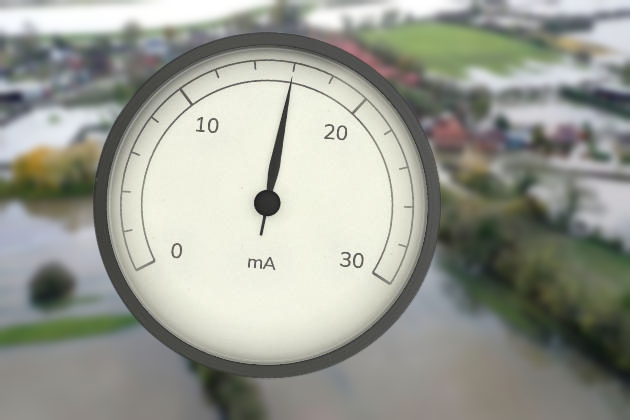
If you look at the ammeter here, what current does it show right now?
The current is 16 mA
